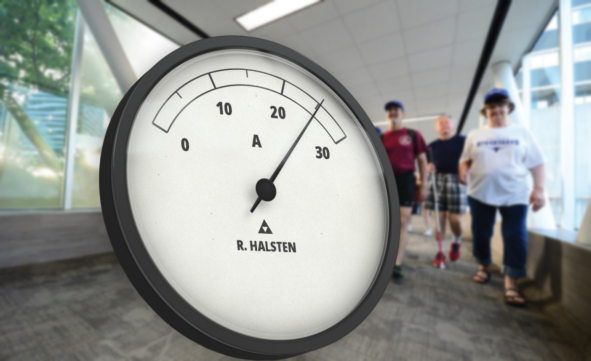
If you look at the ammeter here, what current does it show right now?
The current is 25 A
